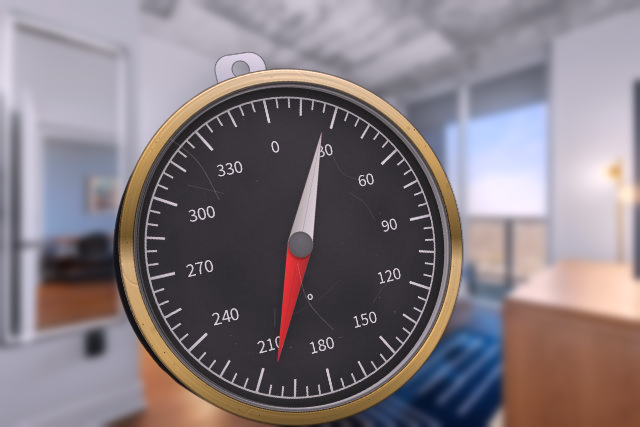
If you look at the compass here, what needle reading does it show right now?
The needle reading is 205 °
